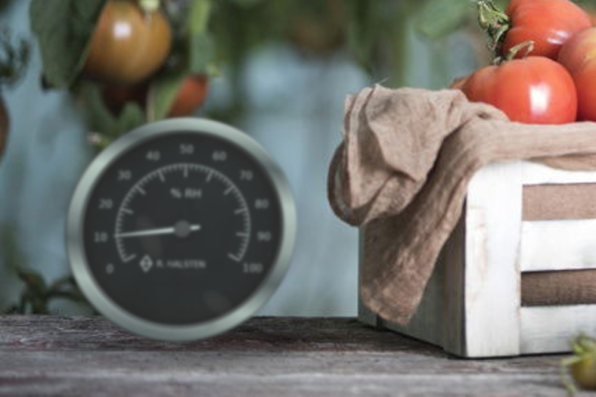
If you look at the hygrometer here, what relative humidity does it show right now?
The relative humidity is 10 %
